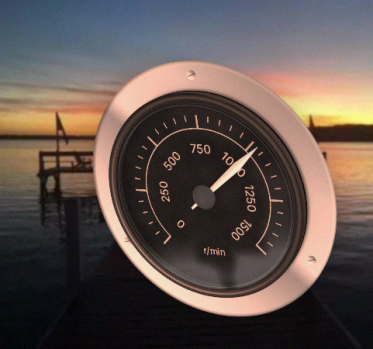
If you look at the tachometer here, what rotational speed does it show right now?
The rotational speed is 1025 rpm
